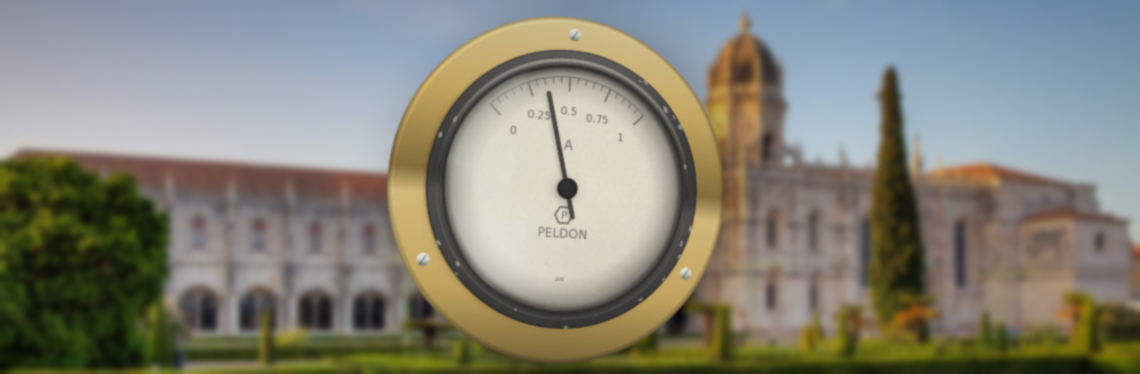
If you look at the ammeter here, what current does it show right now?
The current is 0.35 A
